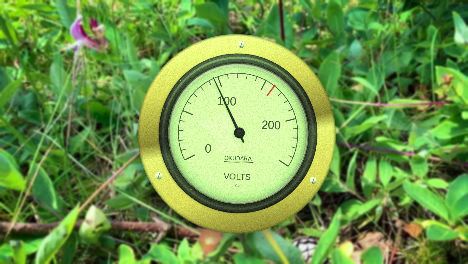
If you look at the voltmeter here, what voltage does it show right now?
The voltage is 95 V
